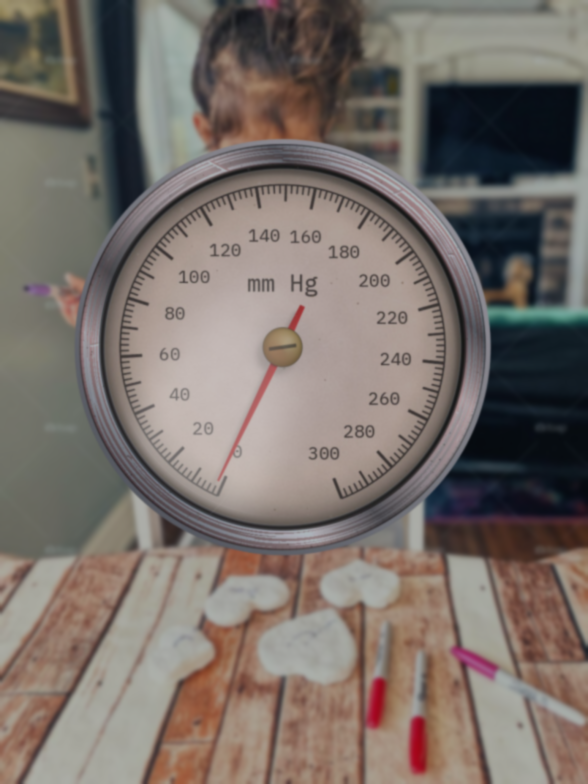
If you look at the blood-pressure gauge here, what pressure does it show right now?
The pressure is 2 mmHg
